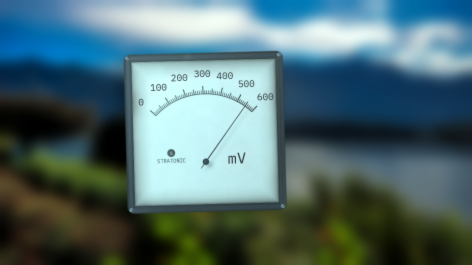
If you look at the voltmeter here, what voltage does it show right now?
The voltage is 550 mV
